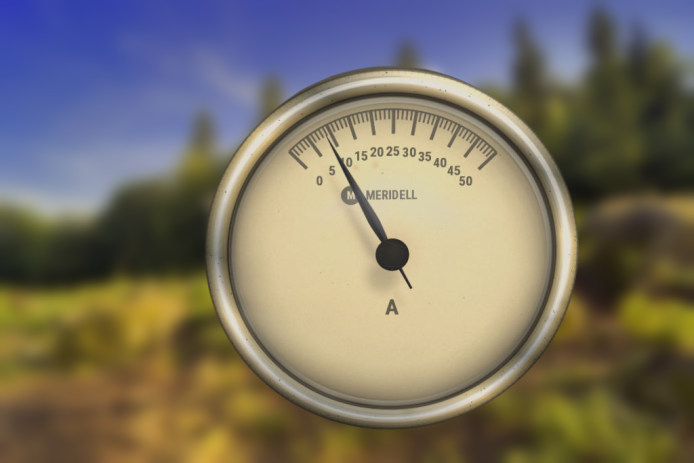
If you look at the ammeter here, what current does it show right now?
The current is 9 A
